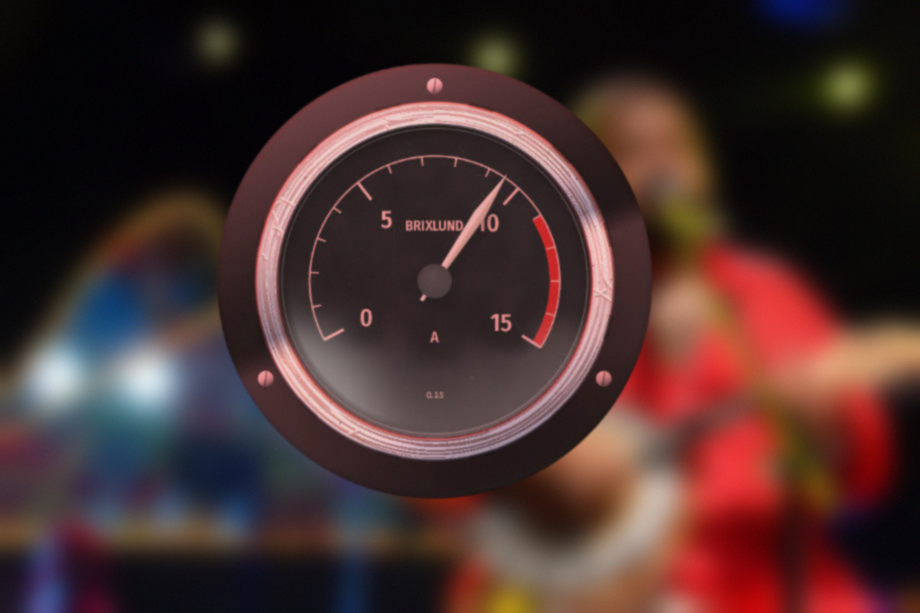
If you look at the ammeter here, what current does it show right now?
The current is 9.5 A
